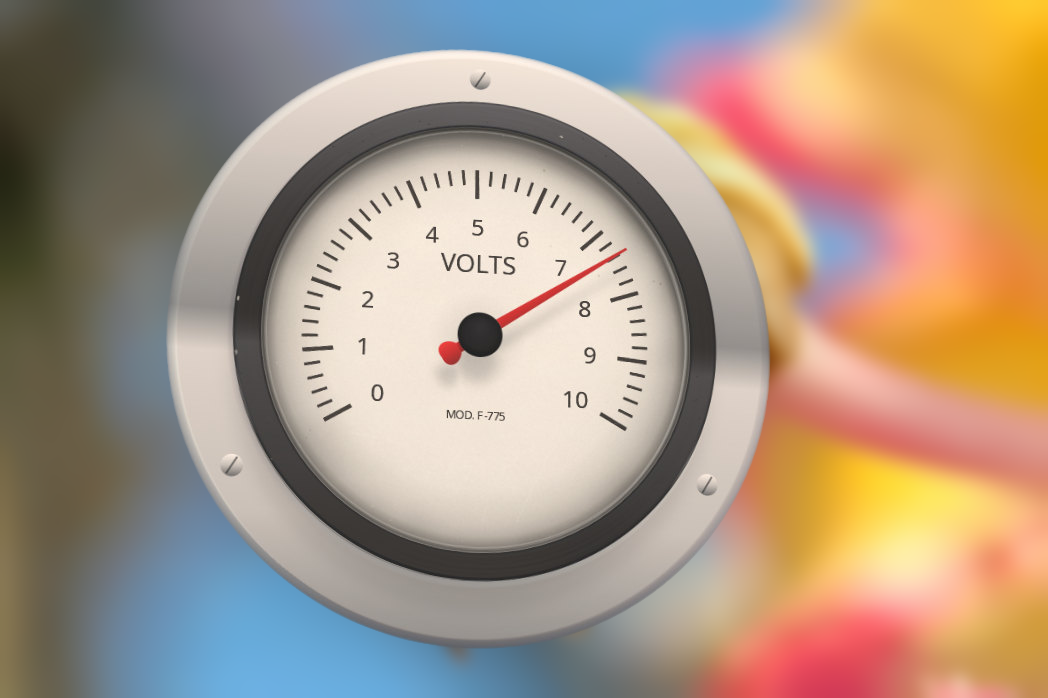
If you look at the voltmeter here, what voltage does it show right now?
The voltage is 7.4 V
